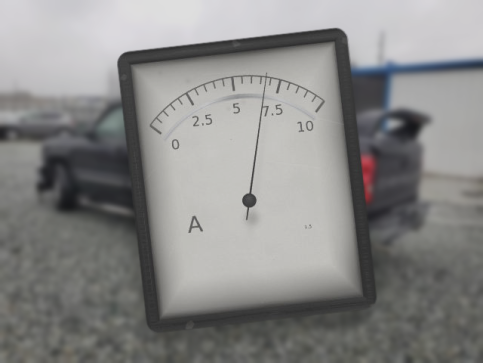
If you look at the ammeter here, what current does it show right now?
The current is 6.75 A
